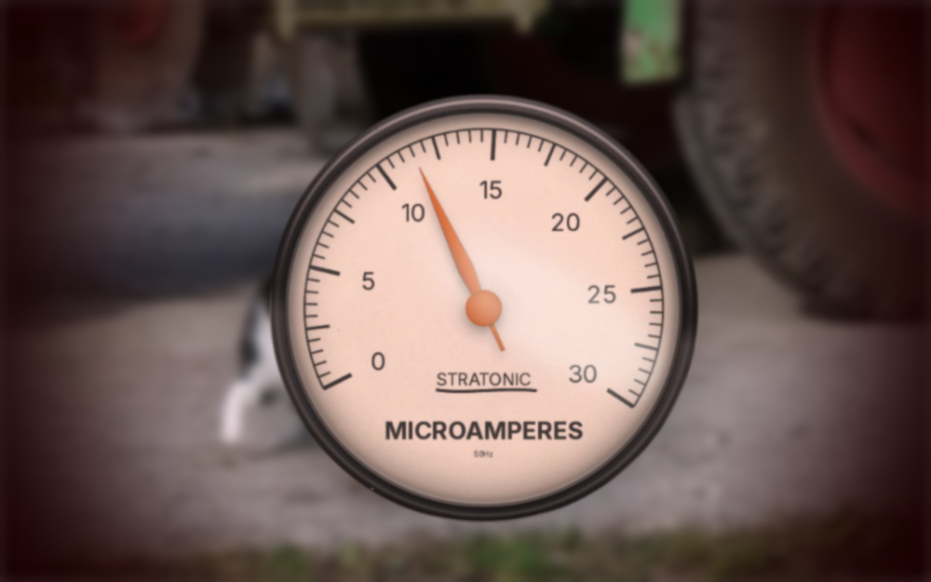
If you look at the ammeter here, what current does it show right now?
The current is 11.5 µA
